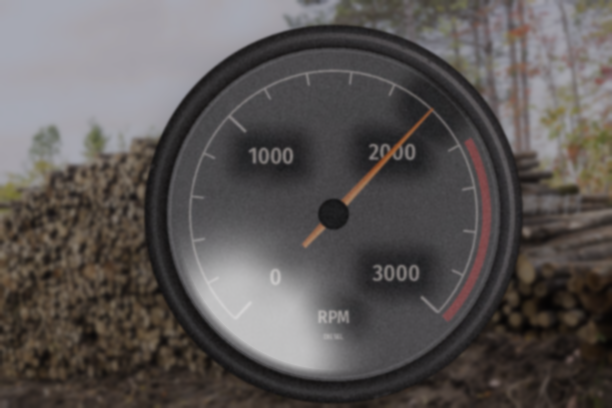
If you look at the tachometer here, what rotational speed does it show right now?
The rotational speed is 2000 rpm
